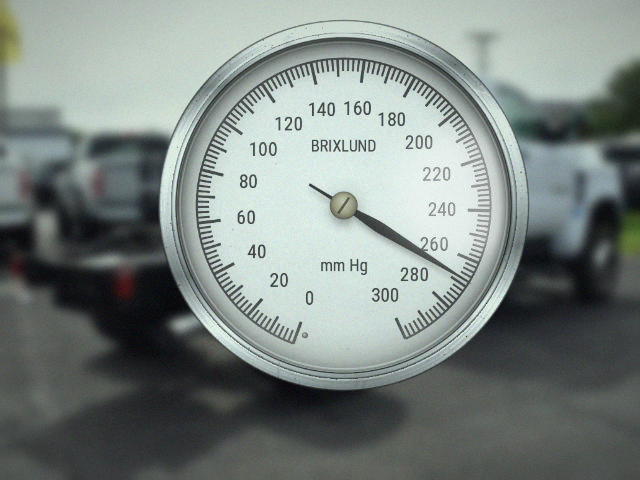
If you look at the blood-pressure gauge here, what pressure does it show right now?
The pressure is 268 mmHg
